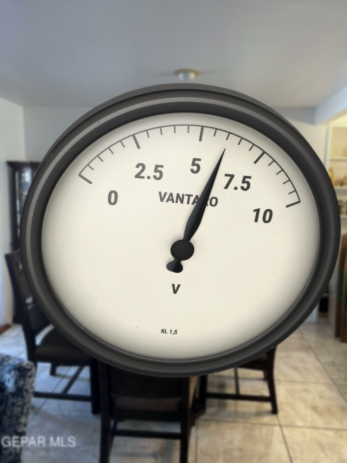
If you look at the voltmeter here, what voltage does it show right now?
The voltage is 6 V
